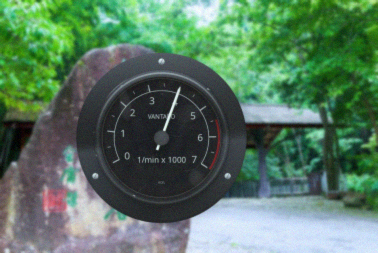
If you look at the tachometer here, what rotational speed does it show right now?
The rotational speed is 4000 rpm
